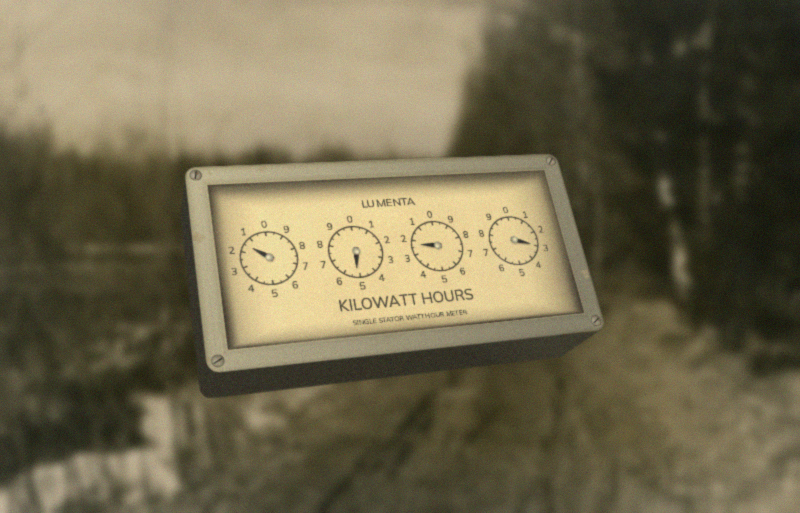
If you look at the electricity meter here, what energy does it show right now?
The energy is 1523 kWh
